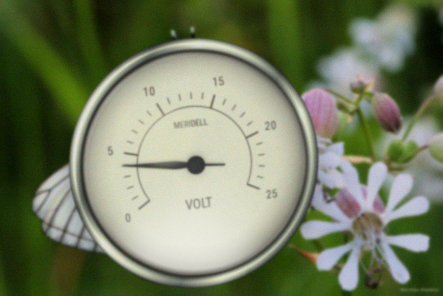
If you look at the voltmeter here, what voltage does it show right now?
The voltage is 4 V
